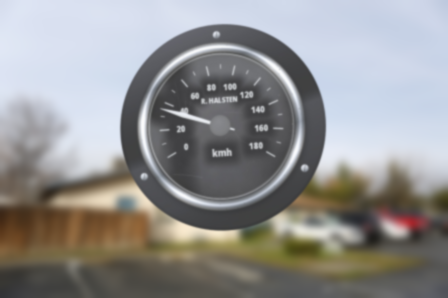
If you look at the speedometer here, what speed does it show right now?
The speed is 35 km/h
